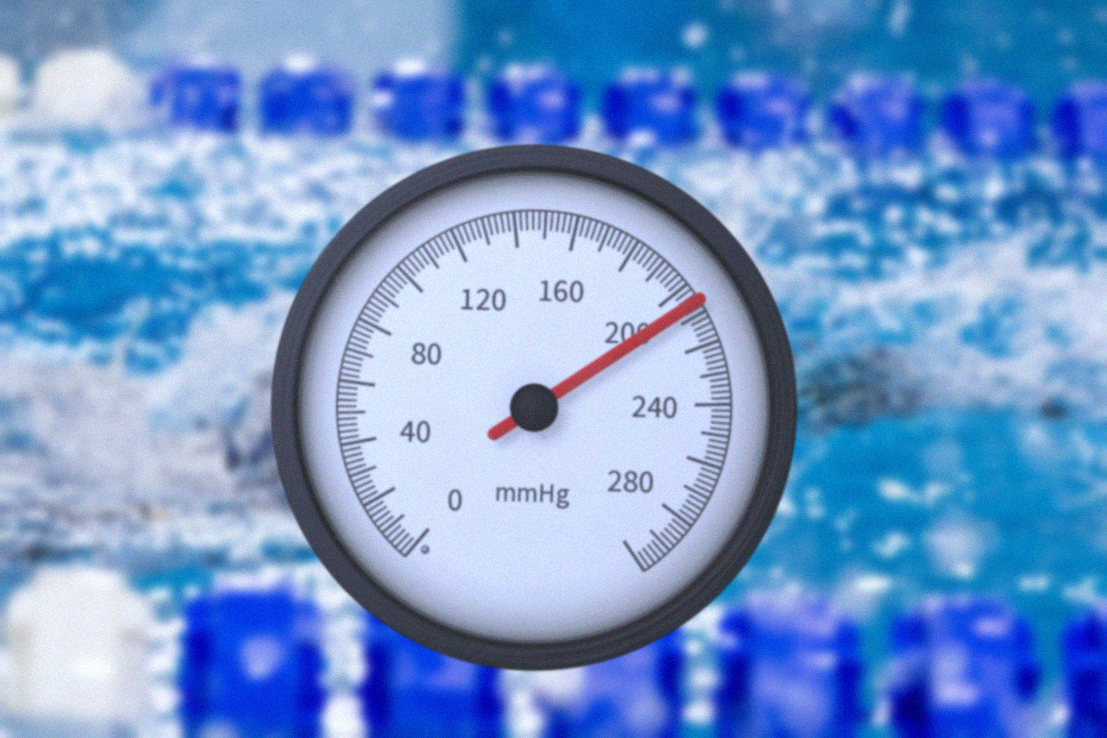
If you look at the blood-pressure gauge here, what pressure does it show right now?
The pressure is 206 mmHg
